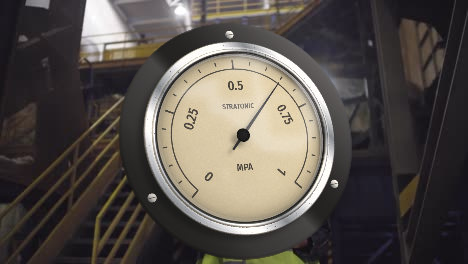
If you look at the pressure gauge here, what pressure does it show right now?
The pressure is 0.65 MPa
